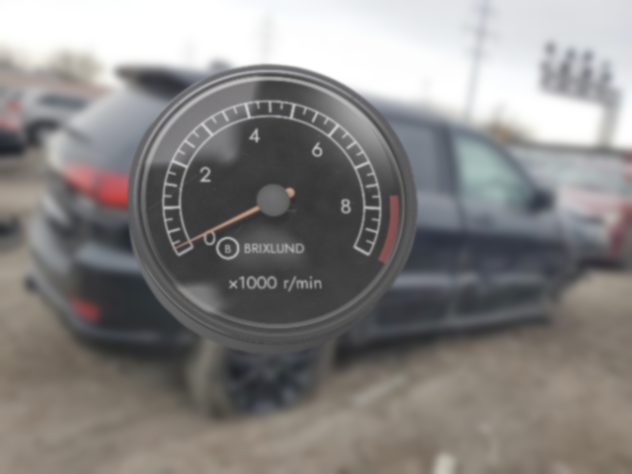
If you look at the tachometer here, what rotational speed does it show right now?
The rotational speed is 125 rpm
